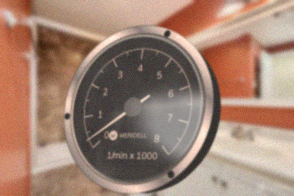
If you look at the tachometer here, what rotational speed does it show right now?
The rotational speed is 250 rpm
